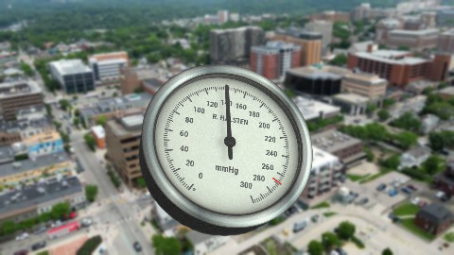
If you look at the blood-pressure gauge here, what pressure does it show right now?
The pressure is 140 mmHg
